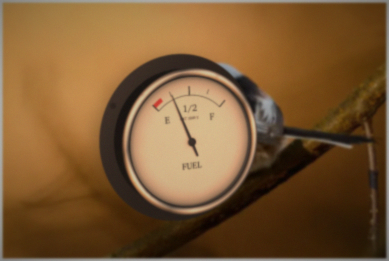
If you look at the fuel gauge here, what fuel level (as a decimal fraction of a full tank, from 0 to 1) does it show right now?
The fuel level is 0.25
